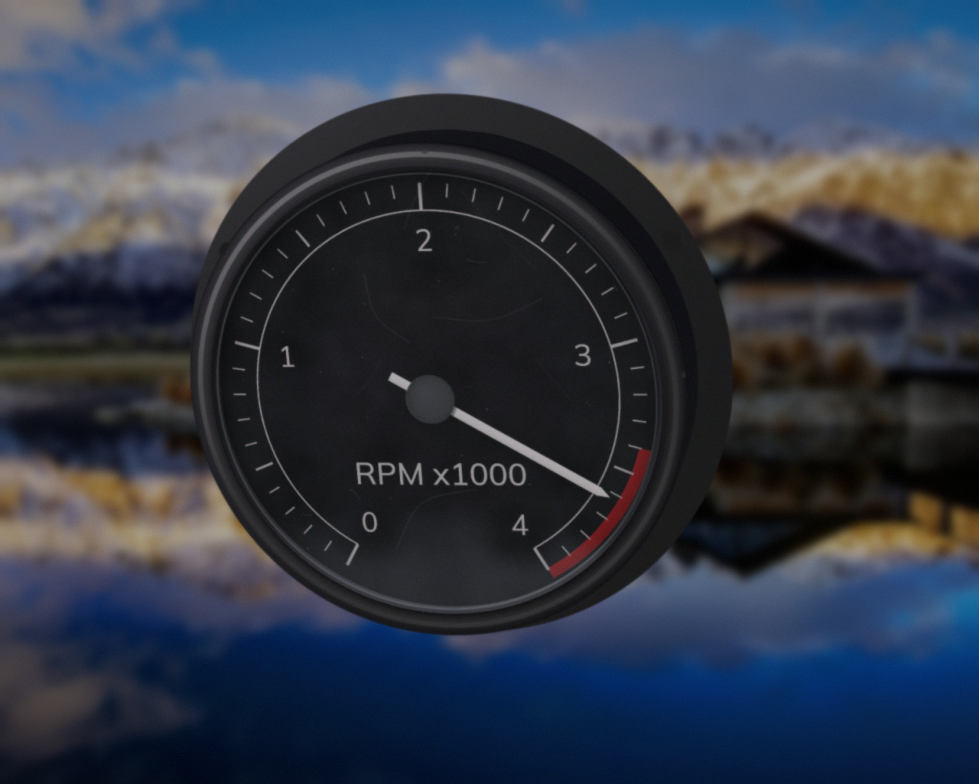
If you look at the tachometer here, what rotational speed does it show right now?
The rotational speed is 3600 rpm
